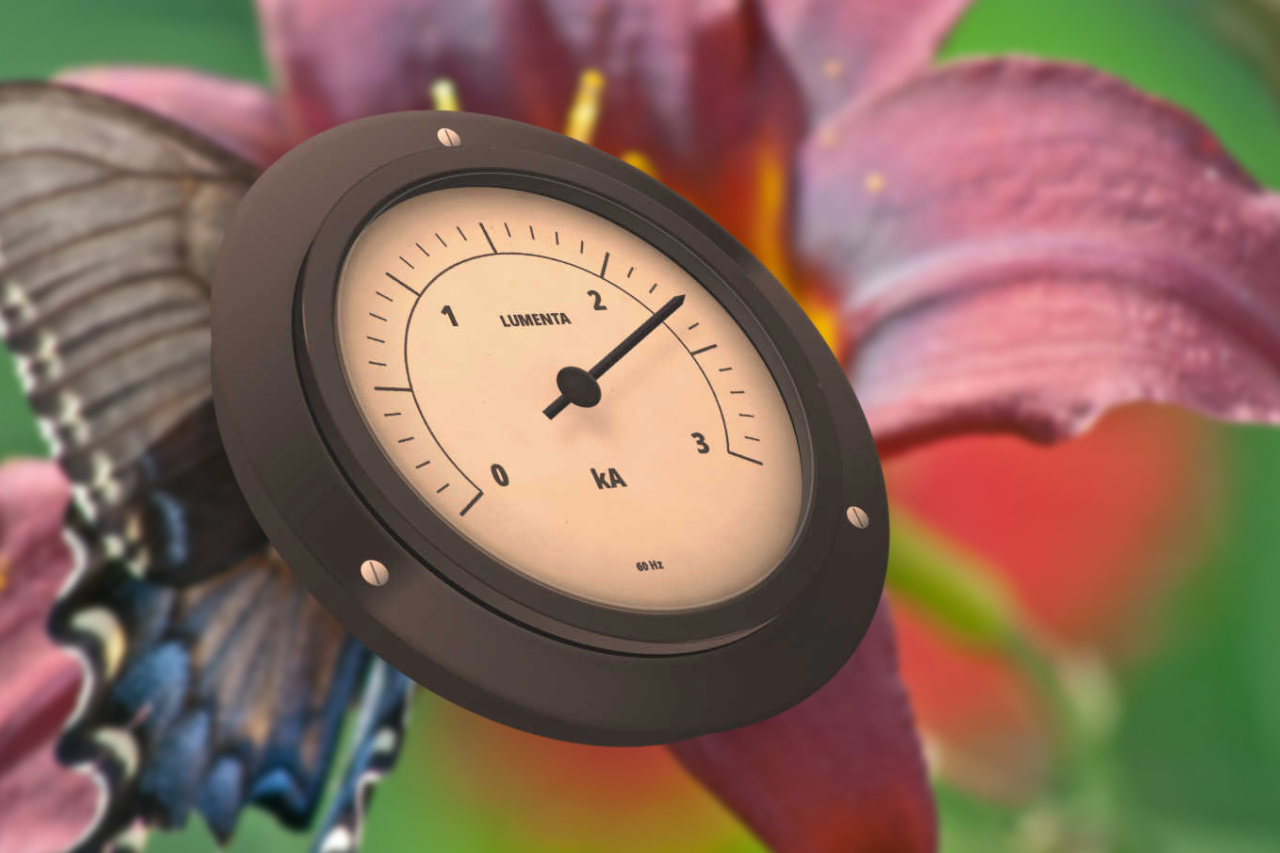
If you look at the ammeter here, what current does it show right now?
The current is 2.3 kA
